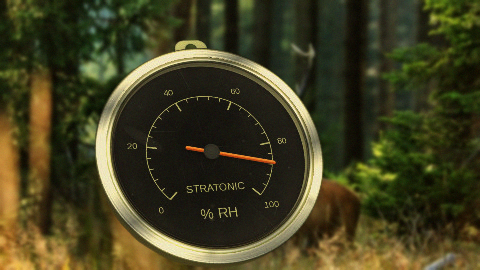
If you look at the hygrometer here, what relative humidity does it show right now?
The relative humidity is 88 %
